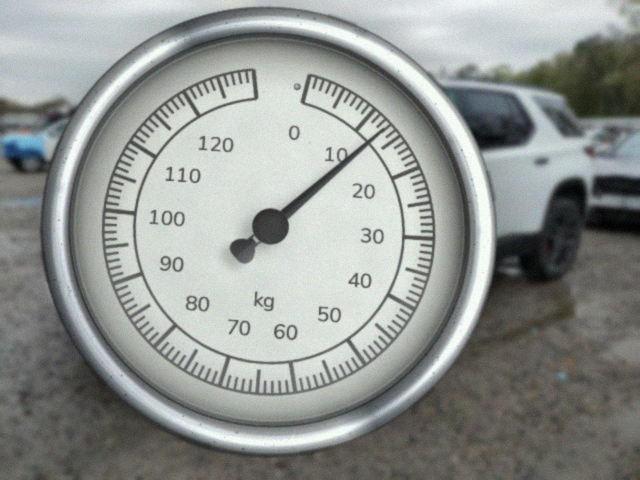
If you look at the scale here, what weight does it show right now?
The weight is 13 kg
